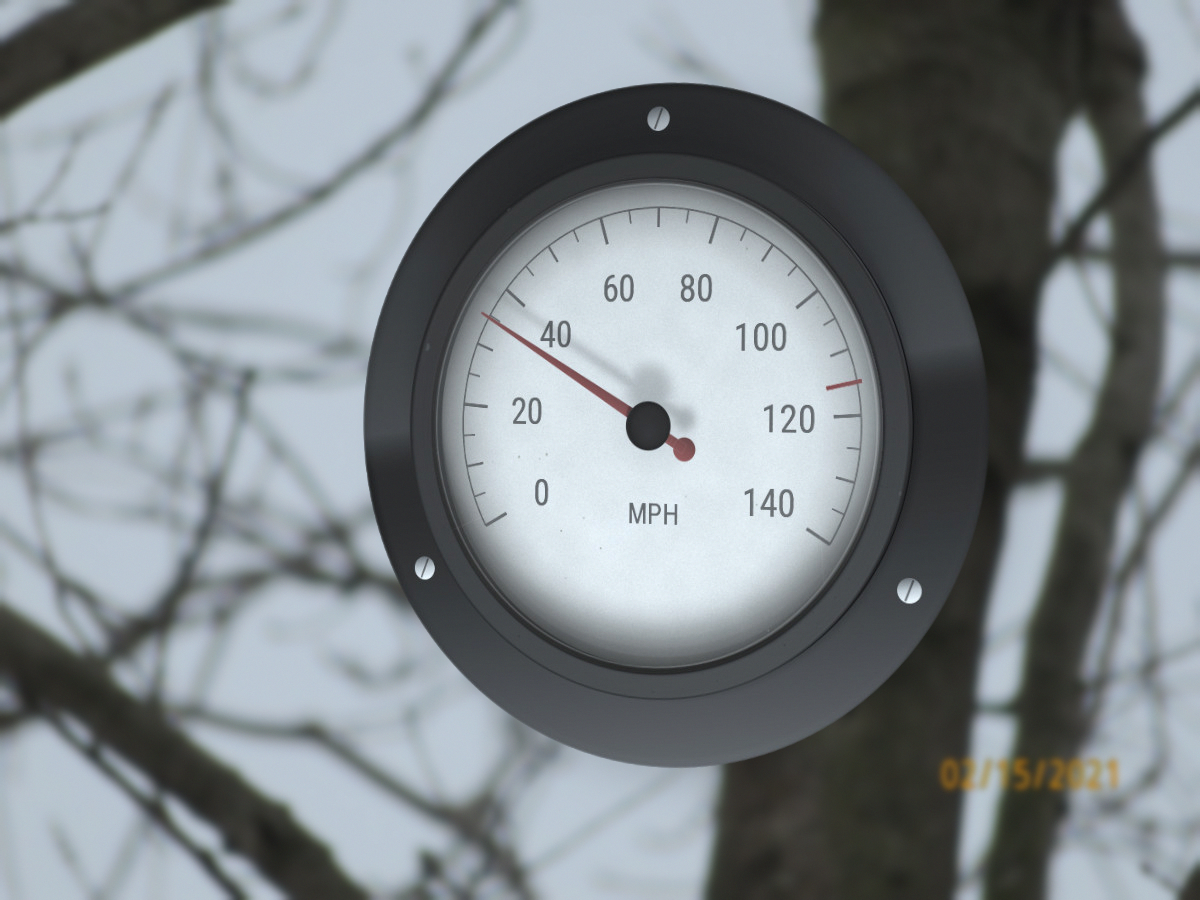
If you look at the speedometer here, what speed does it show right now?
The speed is 35 mph
